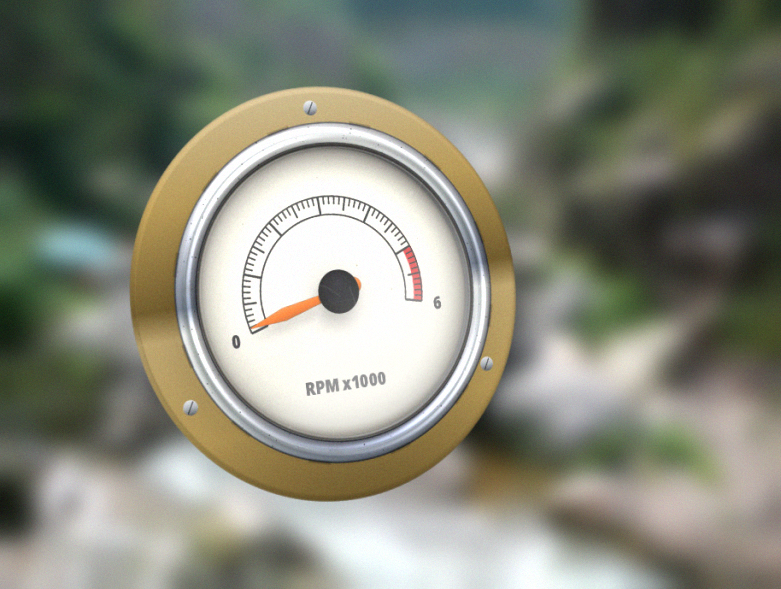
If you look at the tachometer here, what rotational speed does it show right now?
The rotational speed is 100 rpm
